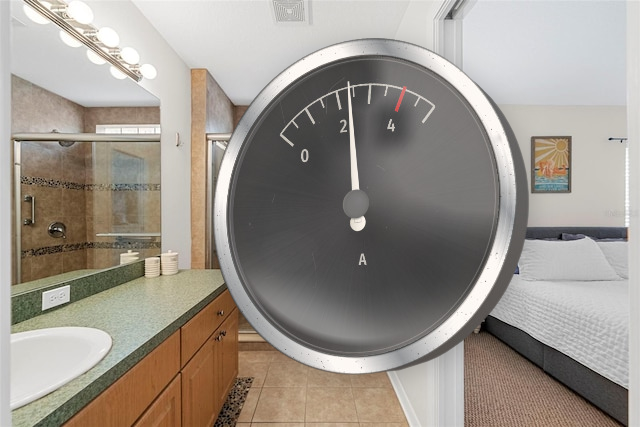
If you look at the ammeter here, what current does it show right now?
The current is 2.5 A
